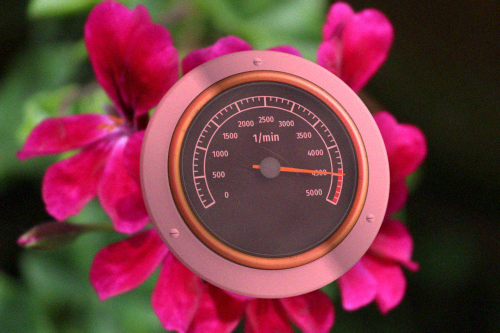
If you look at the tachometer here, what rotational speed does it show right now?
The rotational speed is 4500 rpm
